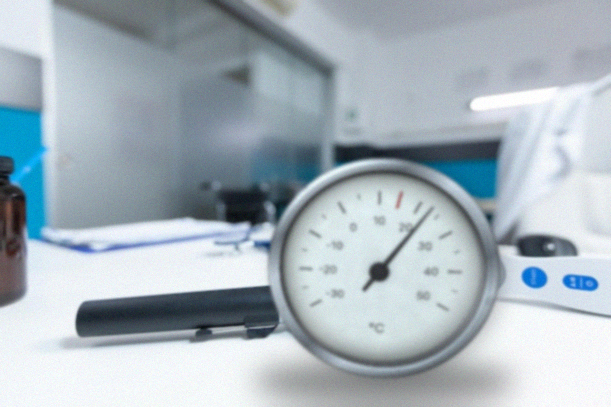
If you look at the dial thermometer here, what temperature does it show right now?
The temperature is 22.5 °C
